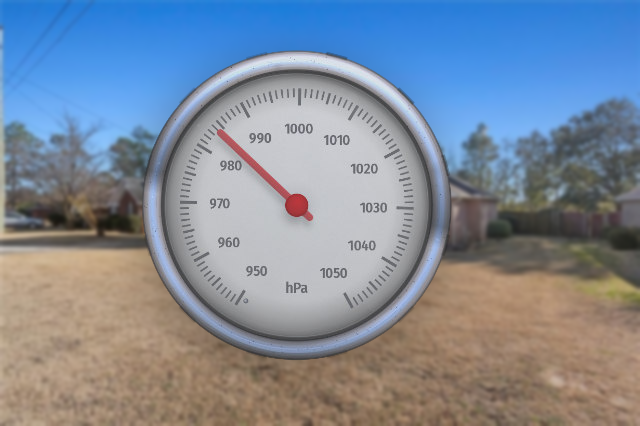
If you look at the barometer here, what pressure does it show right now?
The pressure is 984 hPa
